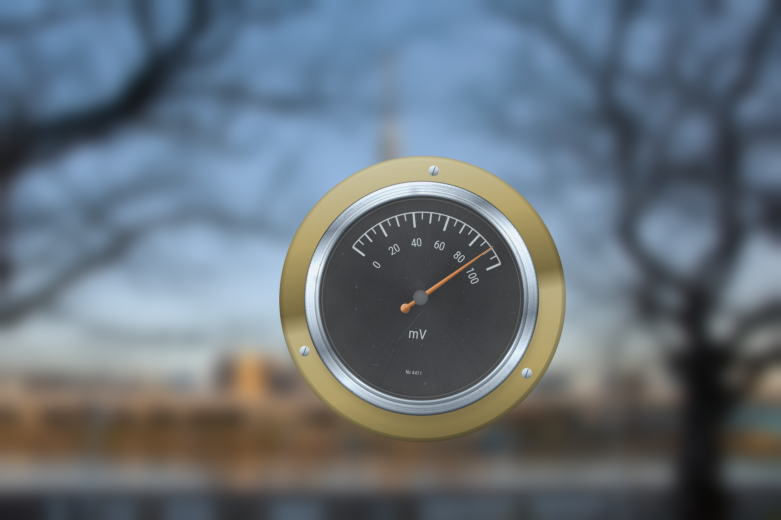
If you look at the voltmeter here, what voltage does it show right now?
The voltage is 90 mV
